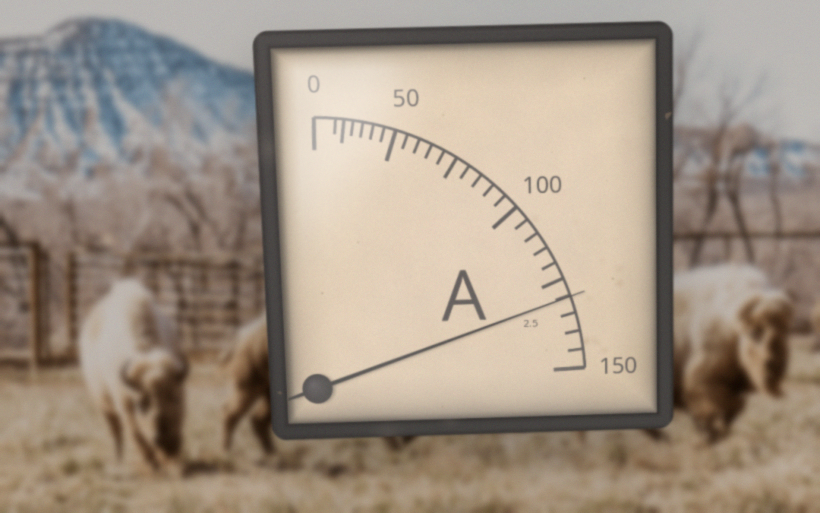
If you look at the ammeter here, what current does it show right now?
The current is 130 A
